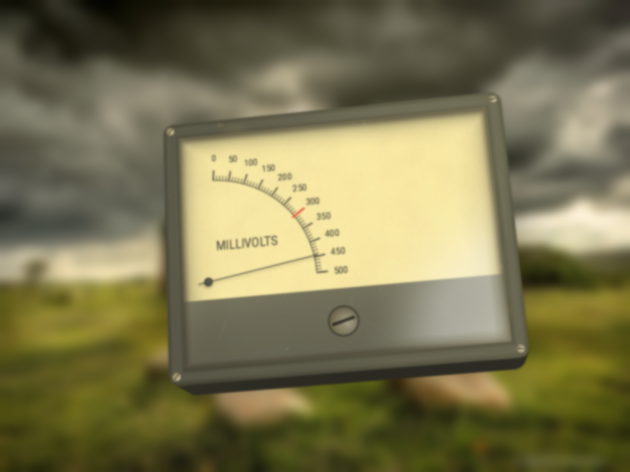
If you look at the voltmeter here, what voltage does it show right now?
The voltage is 450 mV
